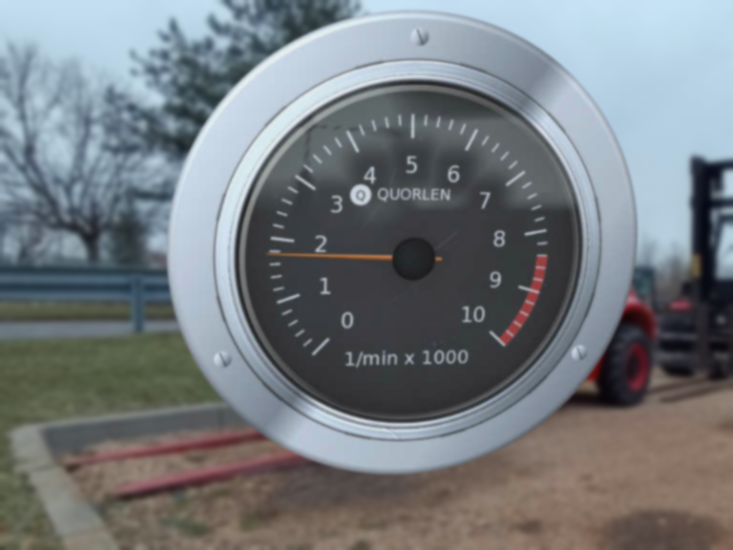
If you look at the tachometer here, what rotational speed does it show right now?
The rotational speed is 1800 rpm
